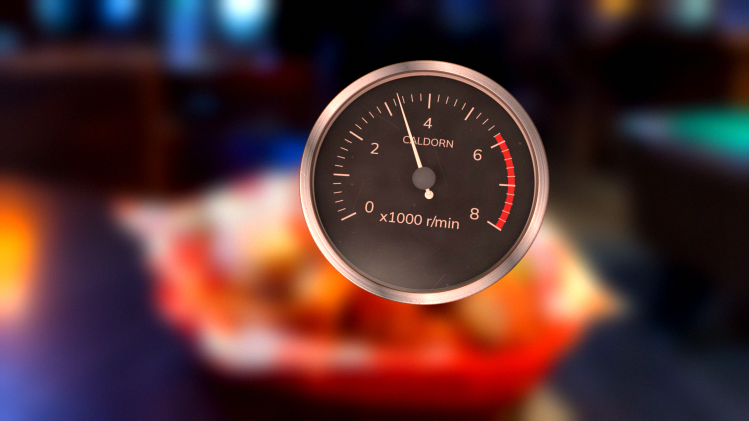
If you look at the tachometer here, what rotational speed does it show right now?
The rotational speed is 3300 rpm
